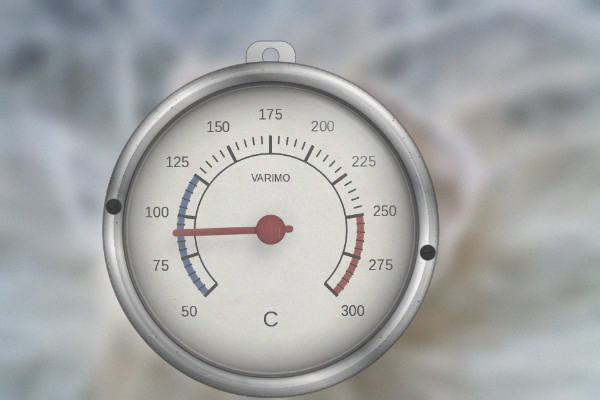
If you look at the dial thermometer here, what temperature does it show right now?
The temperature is 90 °C
